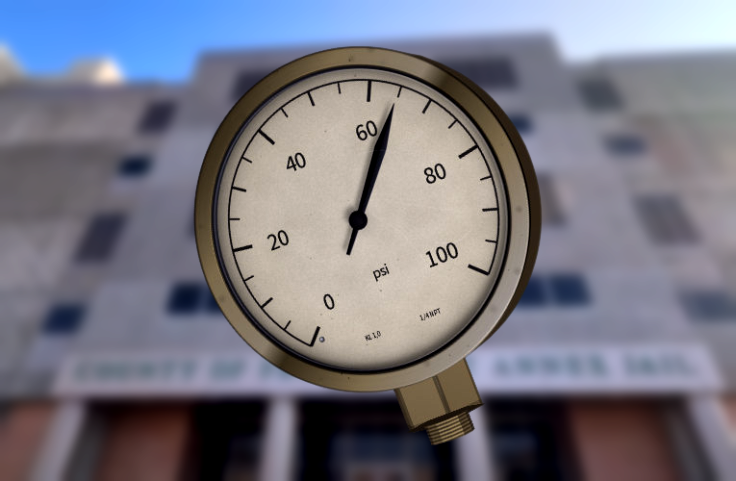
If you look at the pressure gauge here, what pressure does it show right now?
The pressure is 65 psi
